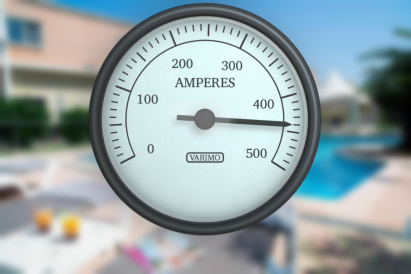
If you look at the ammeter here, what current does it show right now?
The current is 440 A
